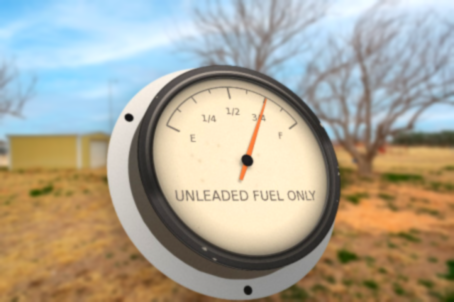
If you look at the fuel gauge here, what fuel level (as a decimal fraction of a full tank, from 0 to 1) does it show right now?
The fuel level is 0.75
